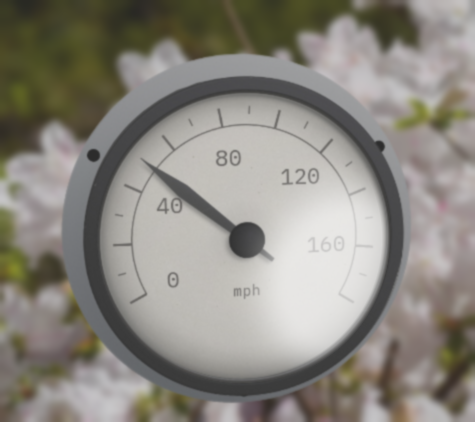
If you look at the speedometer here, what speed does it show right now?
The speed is 50 mph
